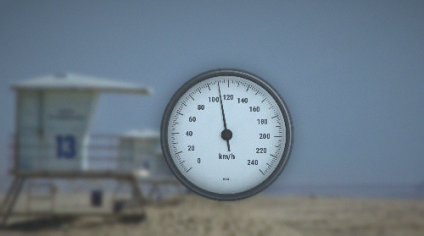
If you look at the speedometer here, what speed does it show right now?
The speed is 110 km/h
